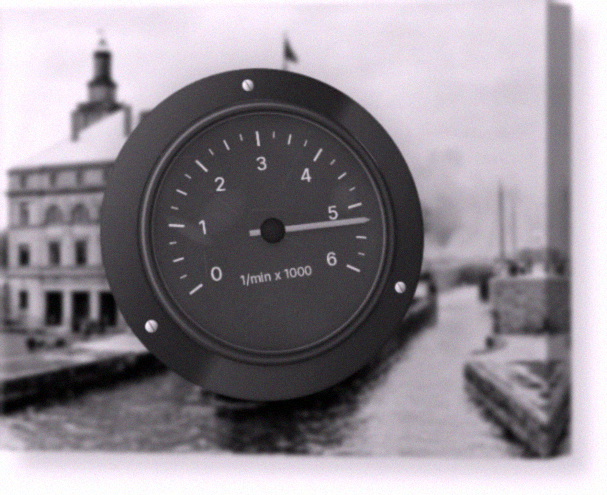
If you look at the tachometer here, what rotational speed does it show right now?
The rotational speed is 5250 rpm
